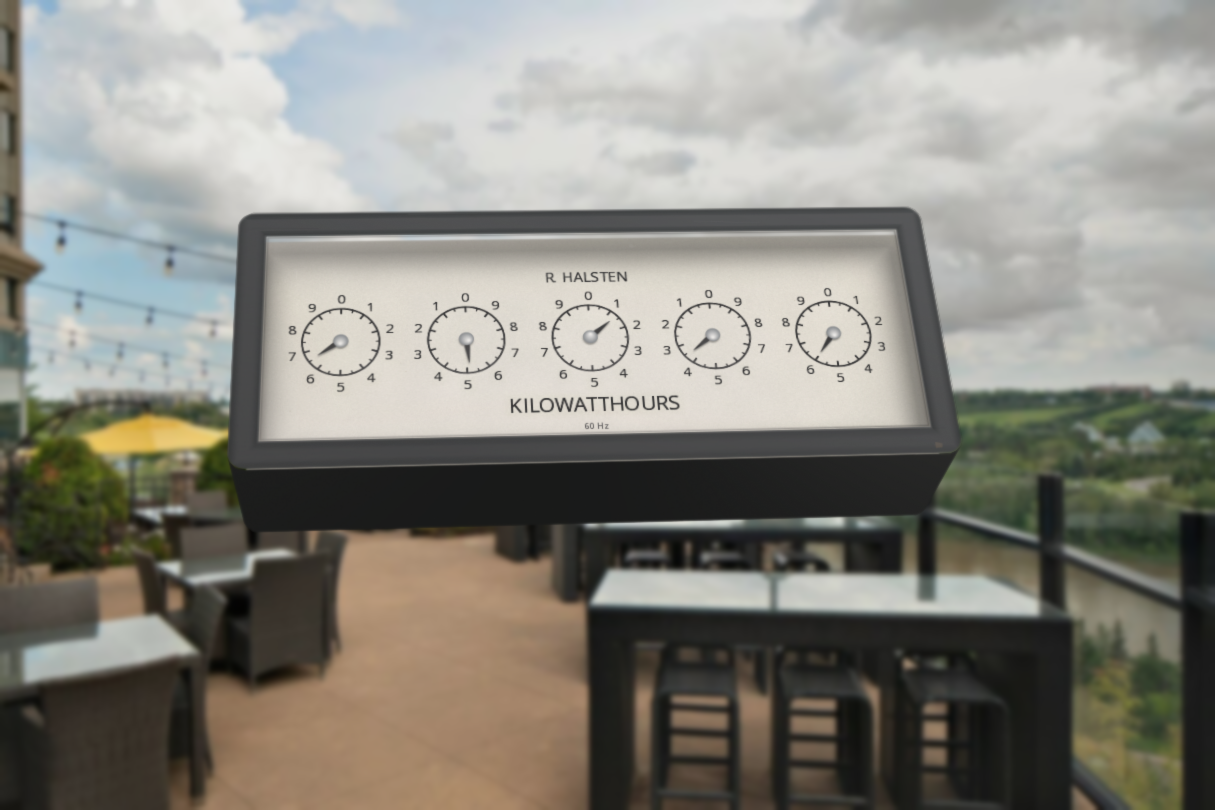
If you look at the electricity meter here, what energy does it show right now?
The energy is 65136 kWh
